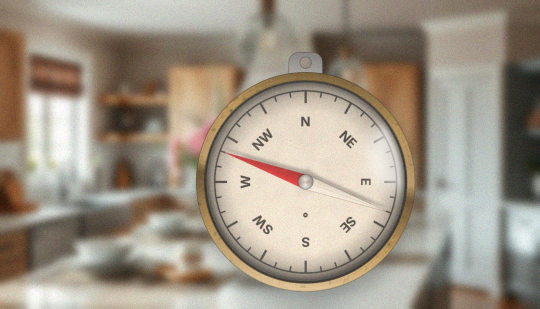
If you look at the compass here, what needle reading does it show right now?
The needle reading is 290 °
